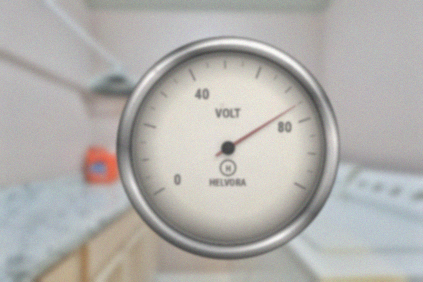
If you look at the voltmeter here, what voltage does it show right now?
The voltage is 75 V
